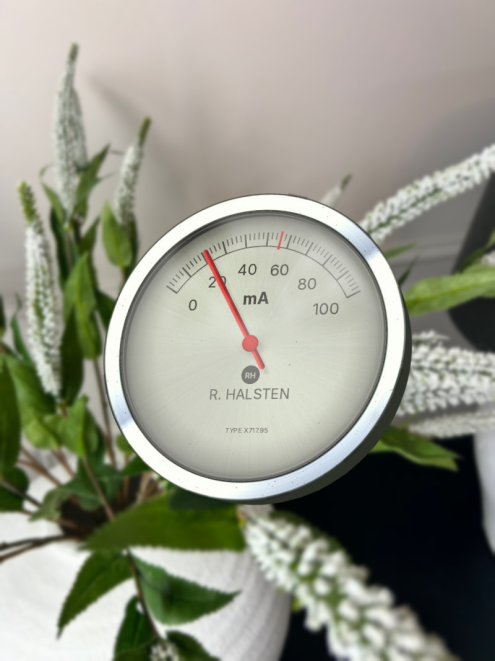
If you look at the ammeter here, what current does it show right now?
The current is 22 mA
